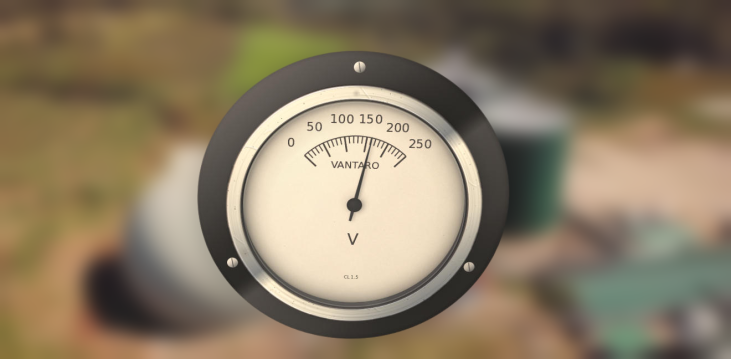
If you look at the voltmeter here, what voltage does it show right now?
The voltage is 160 V
